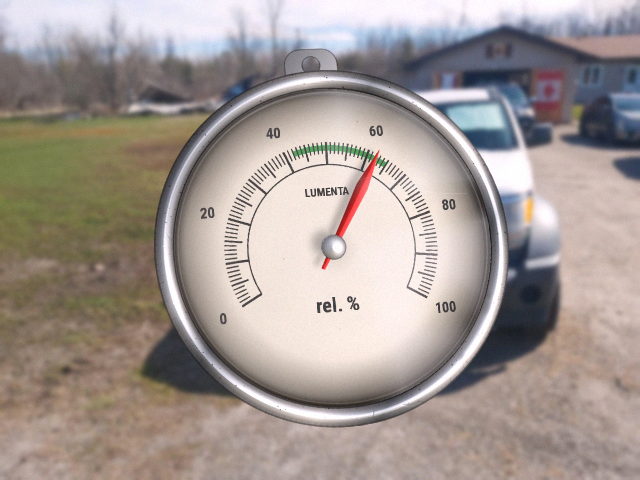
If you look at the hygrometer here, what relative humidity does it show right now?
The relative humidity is 62 %
